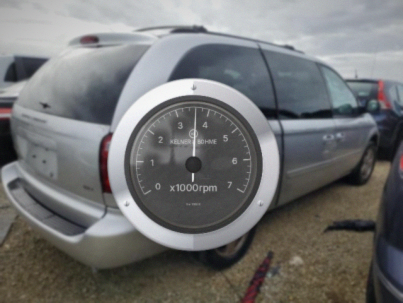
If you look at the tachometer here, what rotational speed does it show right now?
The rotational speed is 3600 rpm
